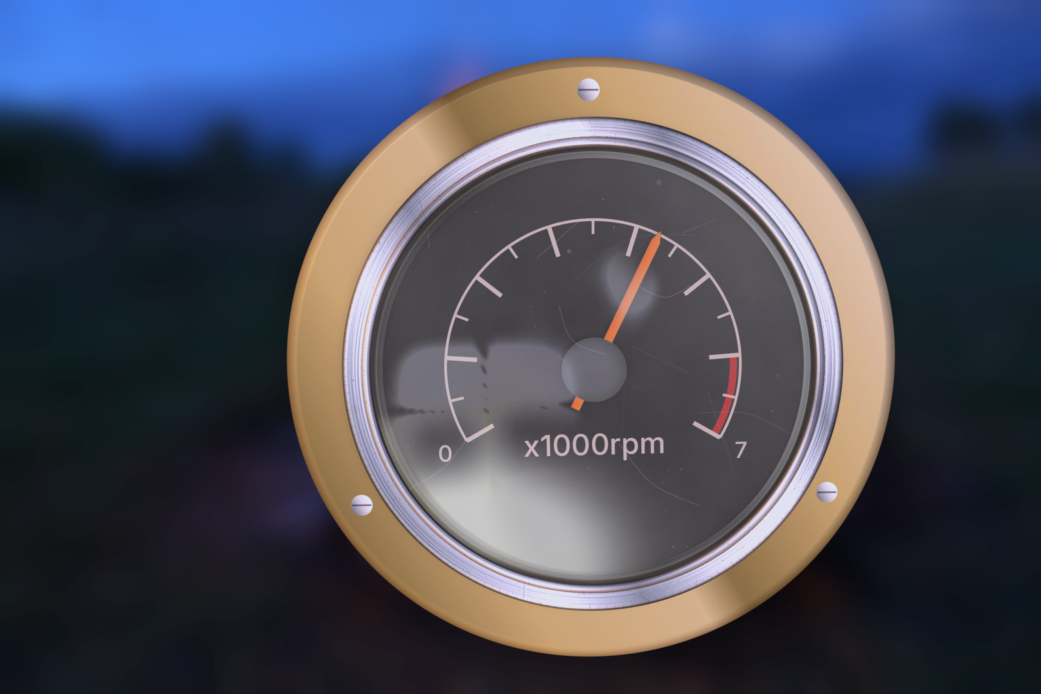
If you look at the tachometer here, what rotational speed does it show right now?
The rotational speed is 4250 rpm
